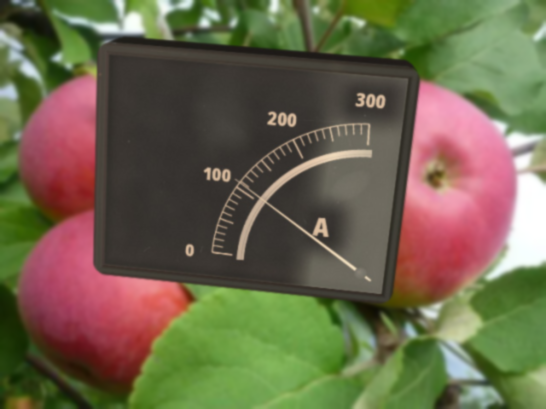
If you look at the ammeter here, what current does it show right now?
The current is 110 A
